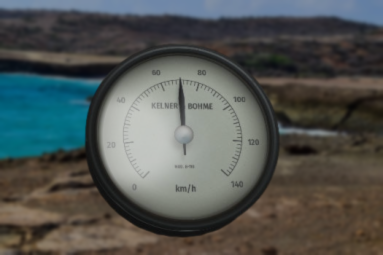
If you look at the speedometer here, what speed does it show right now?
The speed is 70 km/h
